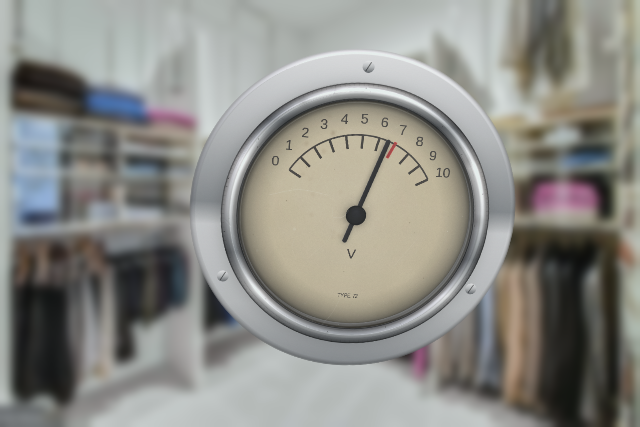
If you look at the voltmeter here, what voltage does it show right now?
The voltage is 6.5 V
